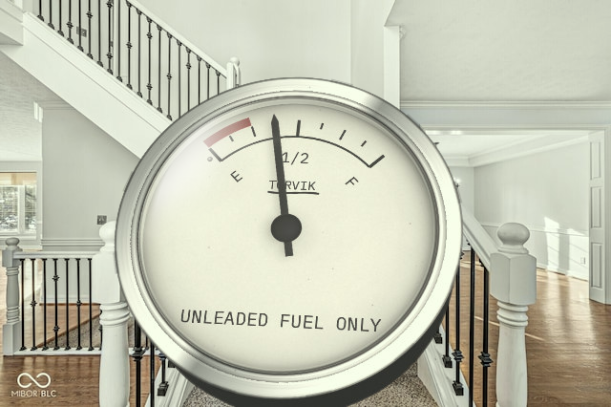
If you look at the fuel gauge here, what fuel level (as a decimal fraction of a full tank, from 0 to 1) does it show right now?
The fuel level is 0.375
